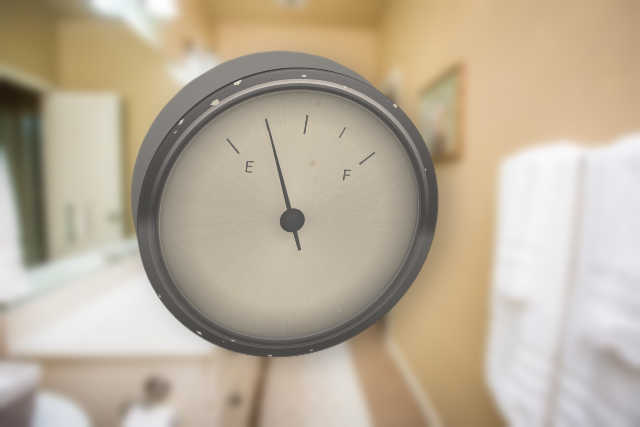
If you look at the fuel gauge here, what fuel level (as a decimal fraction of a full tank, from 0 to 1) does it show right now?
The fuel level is 0.25
